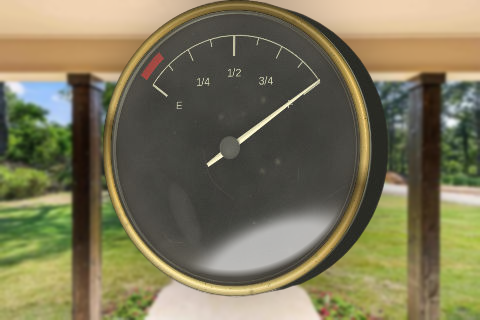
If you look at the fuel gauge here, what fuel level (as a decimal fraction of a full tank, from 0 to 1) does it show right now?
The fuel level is 1
